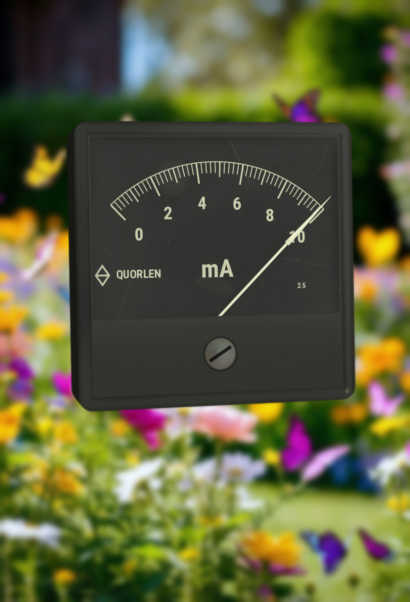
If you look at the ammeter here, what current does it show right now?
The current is 9.8 mA
